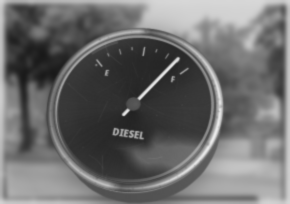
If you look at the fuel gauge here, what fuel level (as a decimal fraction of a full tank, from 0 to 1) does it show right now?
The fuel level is 0.875
